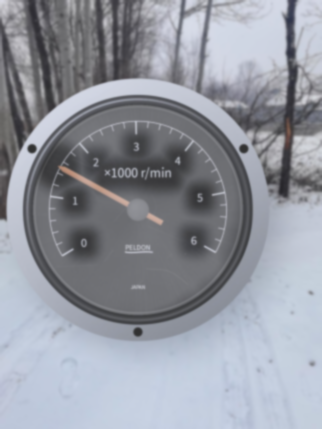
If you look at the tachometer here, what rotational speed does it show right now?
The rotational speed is 1500 rpm
